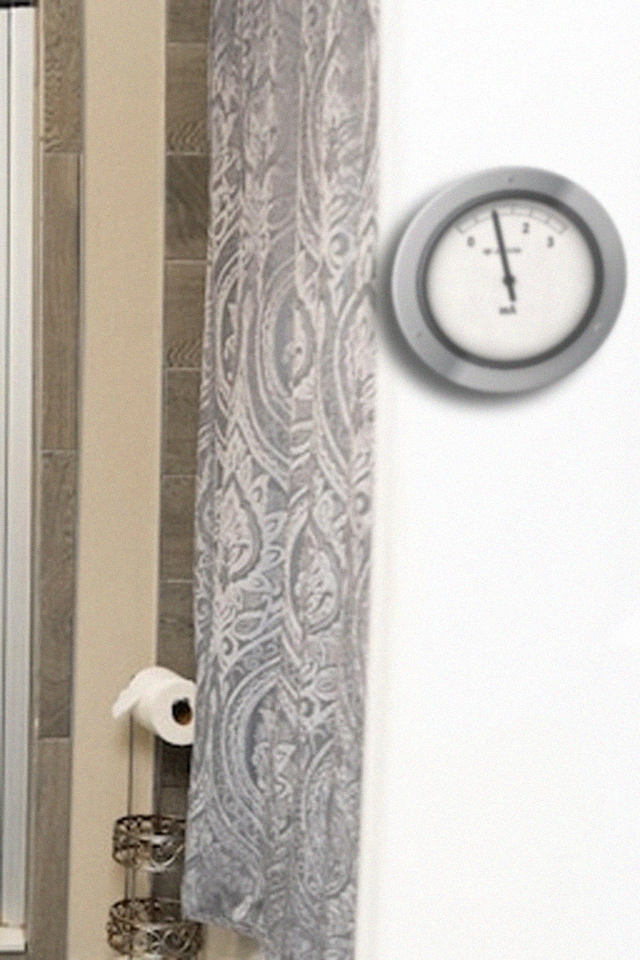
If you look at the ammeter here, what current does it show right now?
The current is 1 mA
